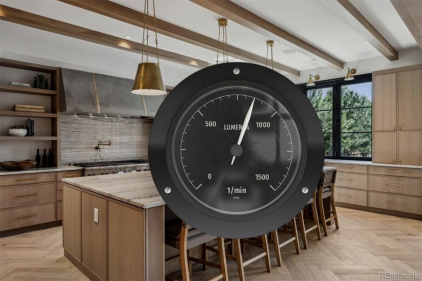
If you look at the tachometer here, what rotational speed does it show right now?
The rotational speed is 850 rpm
